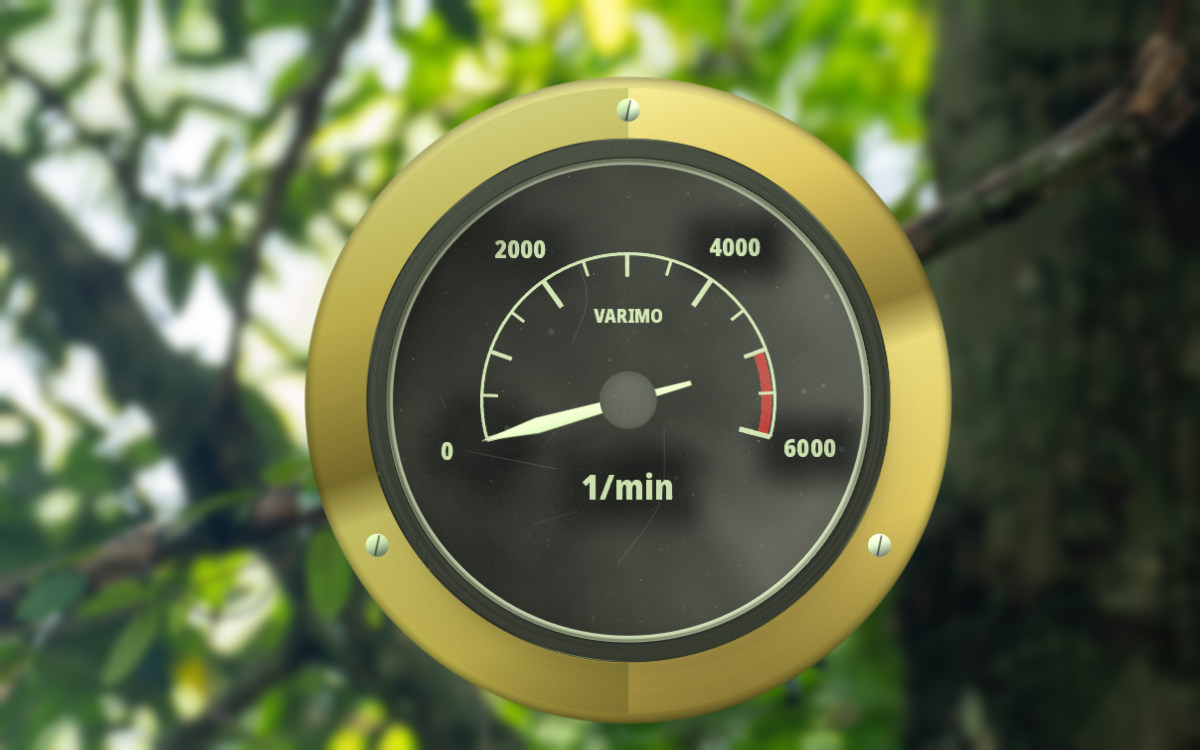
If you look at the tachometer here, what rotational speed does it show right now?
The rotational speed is 0 rpm
